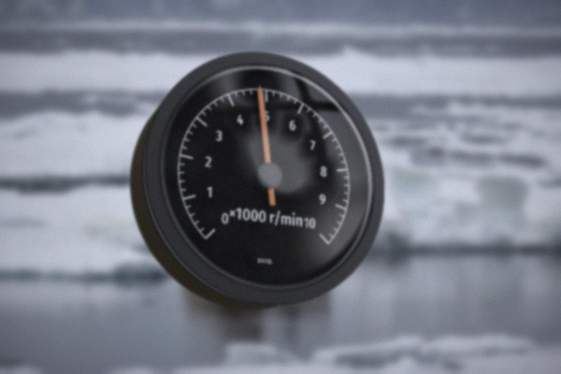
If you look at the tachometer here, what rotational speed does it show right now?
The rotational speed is 4800 rpm
